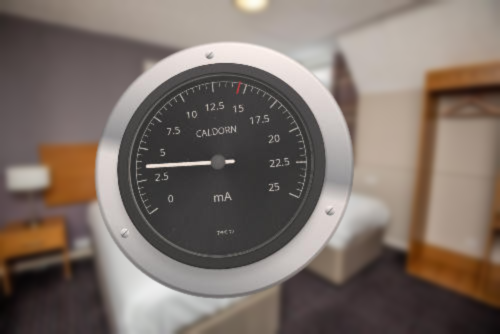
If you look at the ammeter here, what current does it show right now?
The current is 3.5 mA
